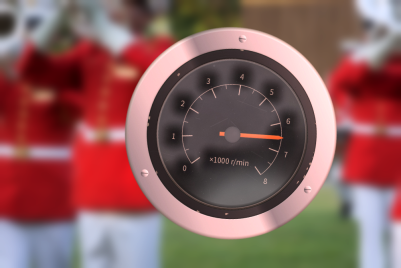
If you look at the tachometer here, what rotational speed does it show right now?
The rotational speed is 6500 rpm
